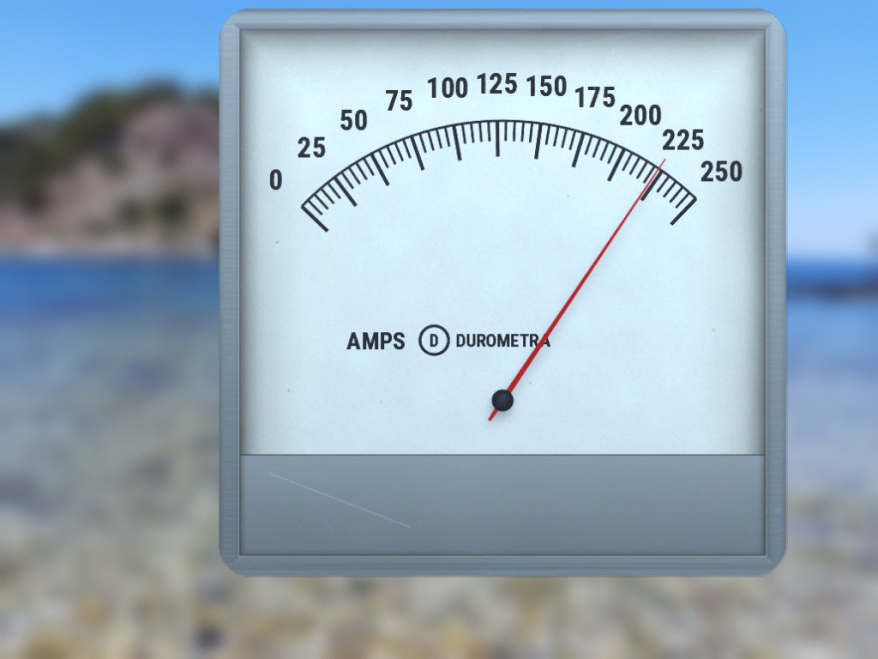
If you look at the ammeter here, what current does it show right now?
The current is 222.5 A
